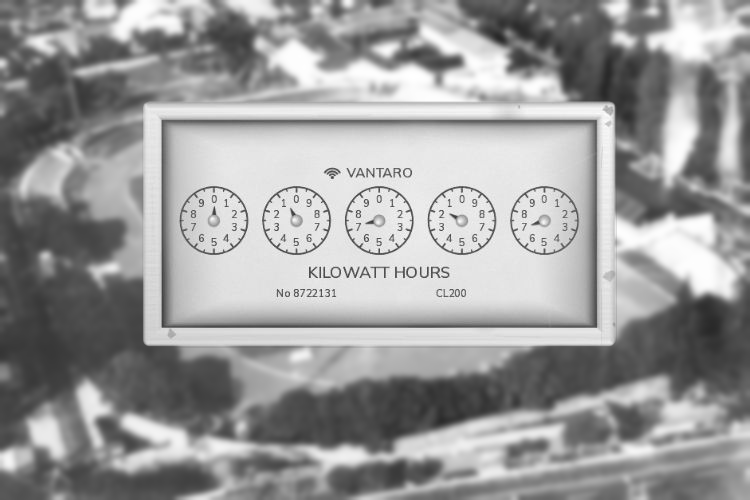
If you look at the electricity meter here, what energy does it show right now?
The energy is 717 kWh
